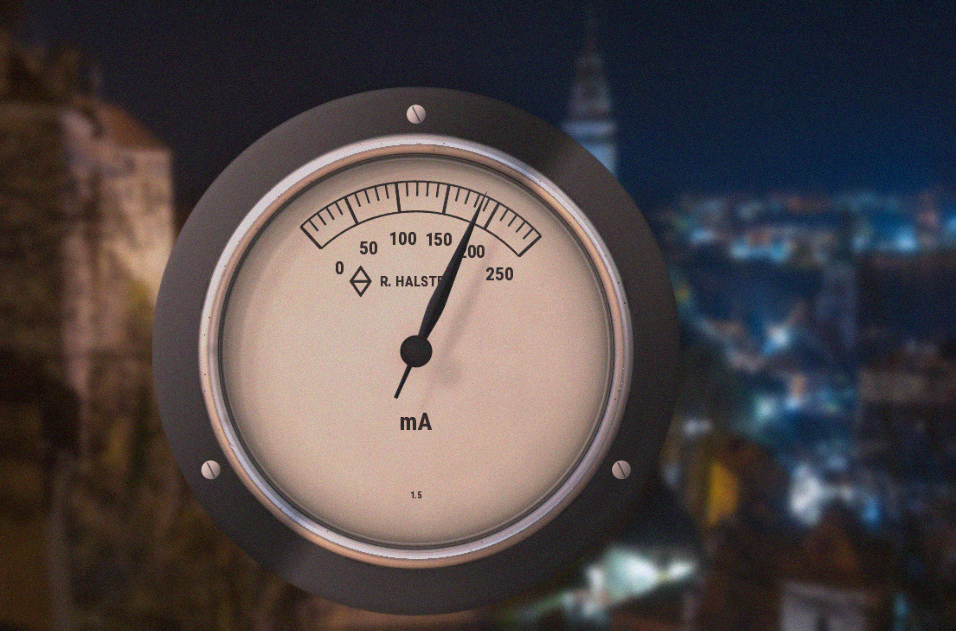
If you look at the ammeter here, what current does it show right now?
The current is 185 mA
